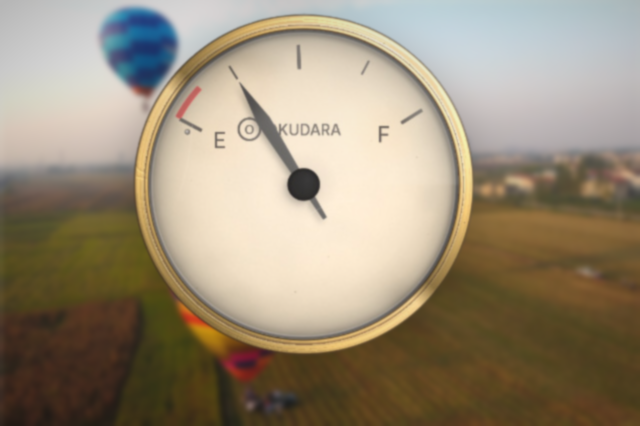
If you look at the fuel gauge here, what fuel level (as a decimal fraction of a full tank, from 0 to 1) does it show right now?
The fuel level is 0.25
